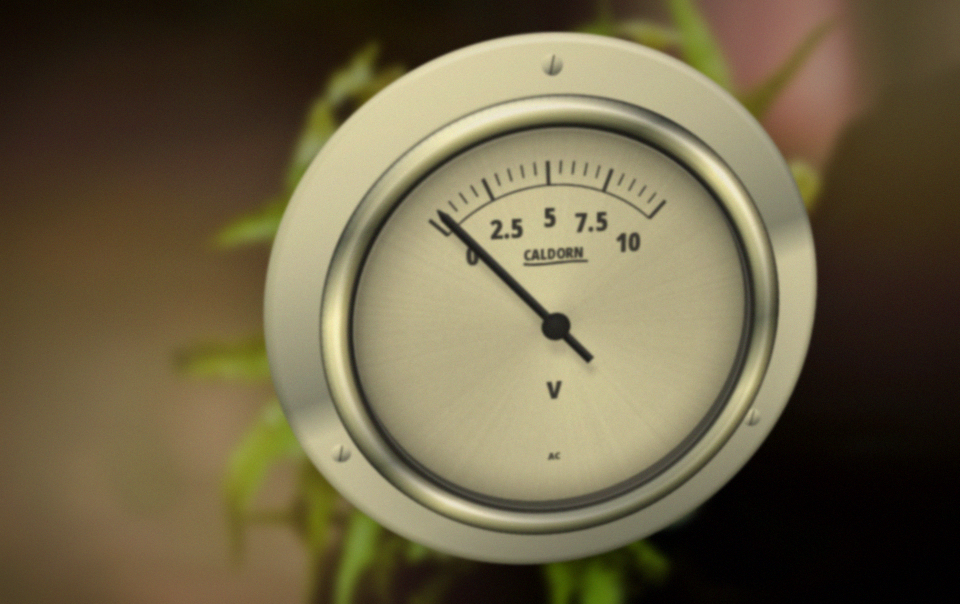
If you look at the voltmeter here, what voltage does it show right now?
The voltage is 0.5 V
